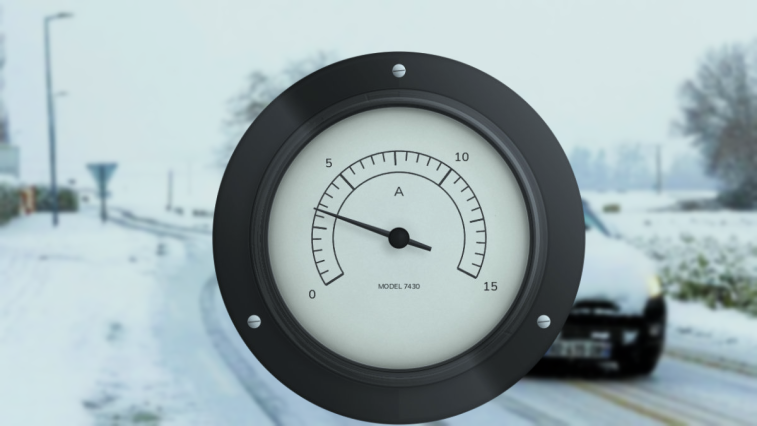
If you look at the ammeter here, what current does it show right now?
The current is 3.25 A
